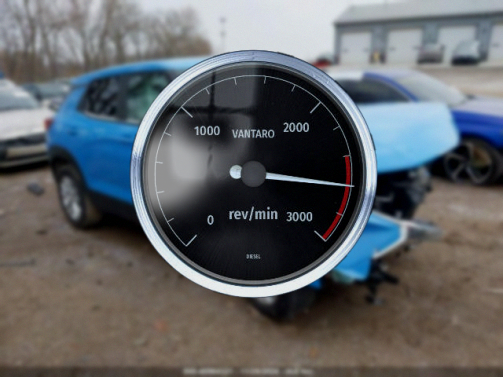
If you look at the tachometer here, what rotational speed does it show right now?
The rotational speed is 2600 rpm
